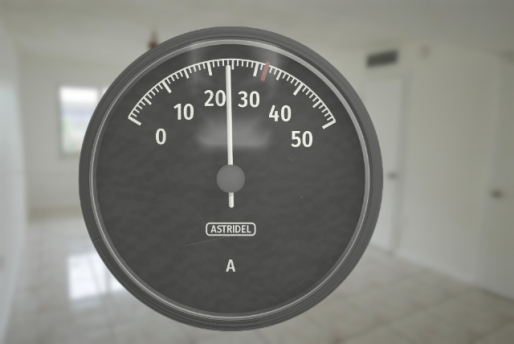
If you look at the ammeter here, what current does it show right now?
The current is 24 A
